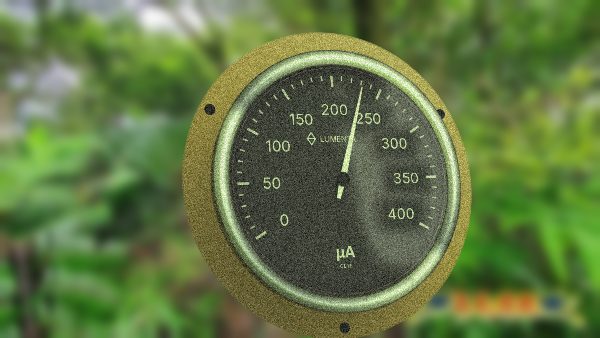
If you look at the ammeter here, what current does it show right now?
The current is 230 µA
